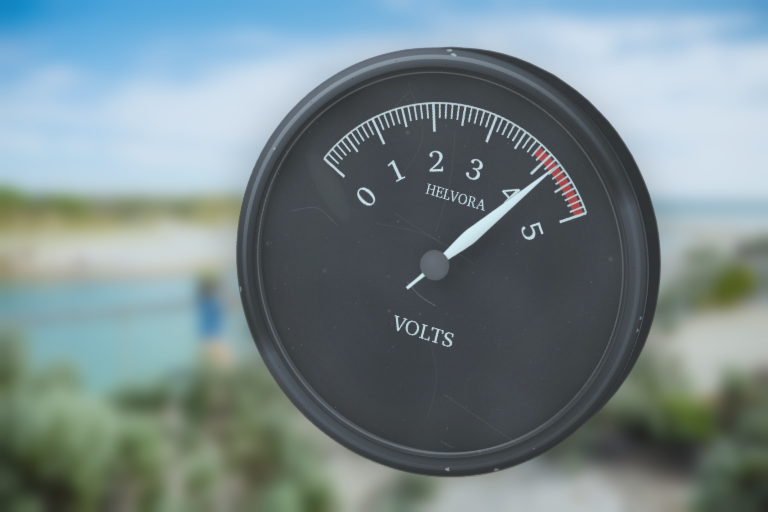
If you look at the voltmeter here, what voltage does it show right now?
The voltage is 4.2 V
